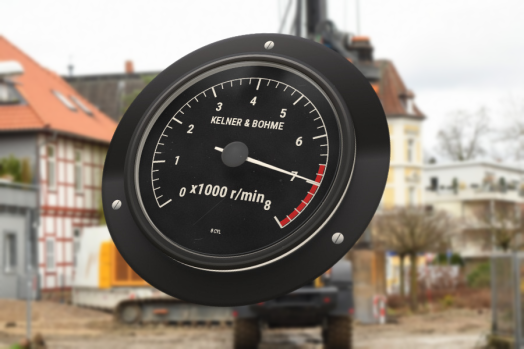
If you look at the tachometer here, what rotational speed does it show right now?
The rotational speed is 7000 rpm
